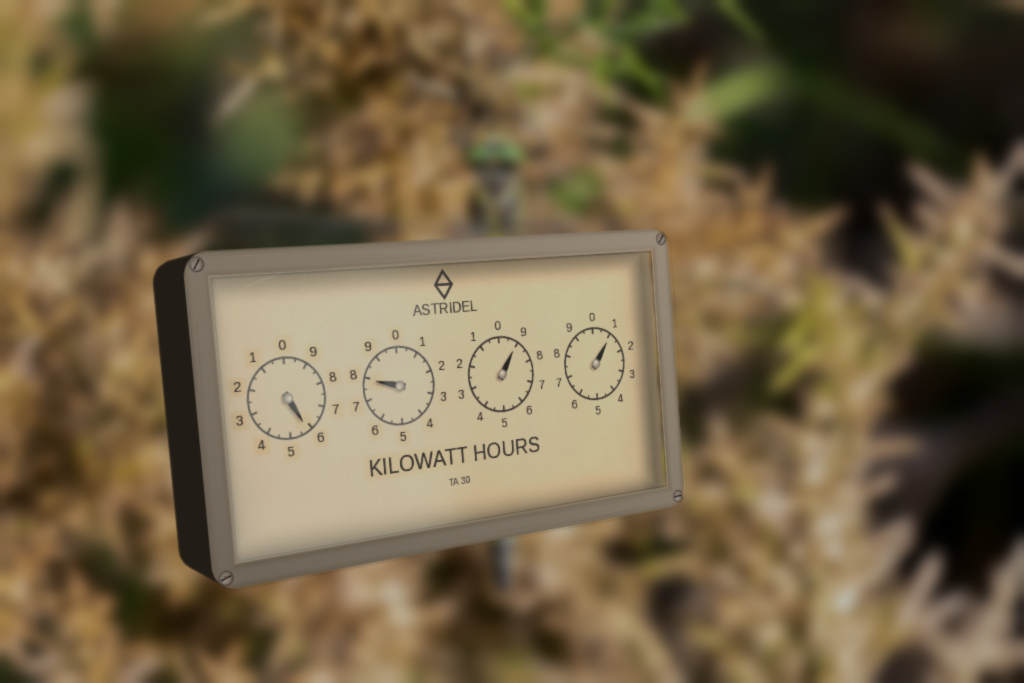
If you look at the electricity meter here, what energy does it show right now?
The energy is 5791 kWh
